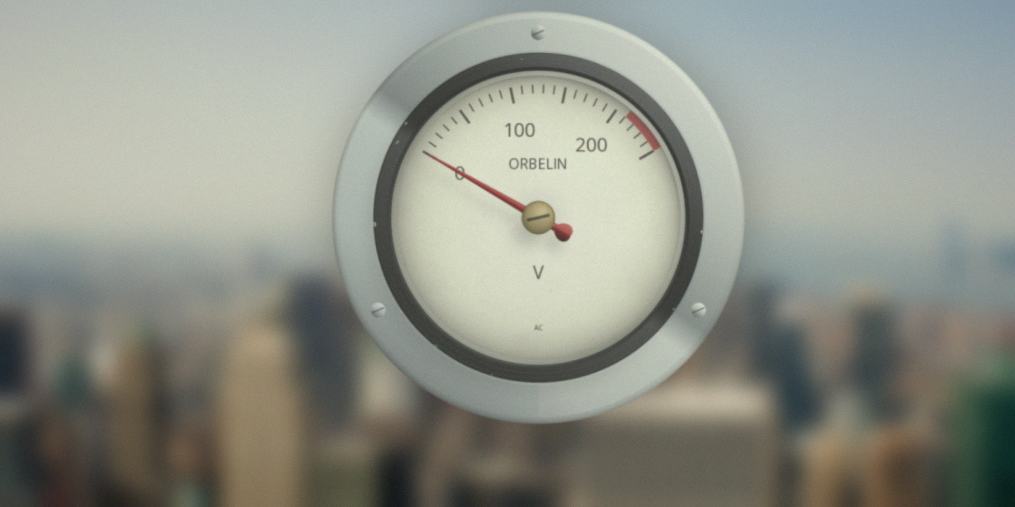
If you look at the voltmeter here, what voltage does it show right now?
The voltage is 0 V
